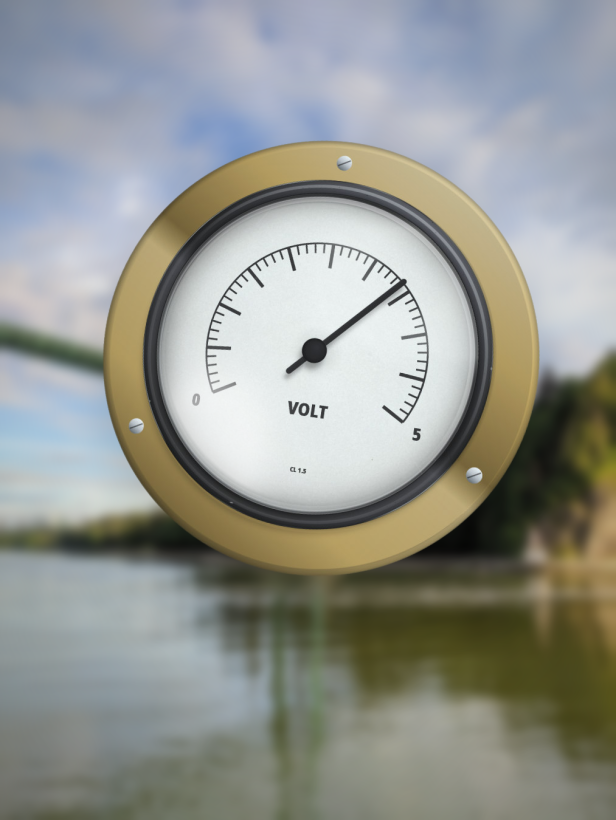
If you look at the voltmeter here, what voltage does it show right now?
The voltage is 3.4 V
